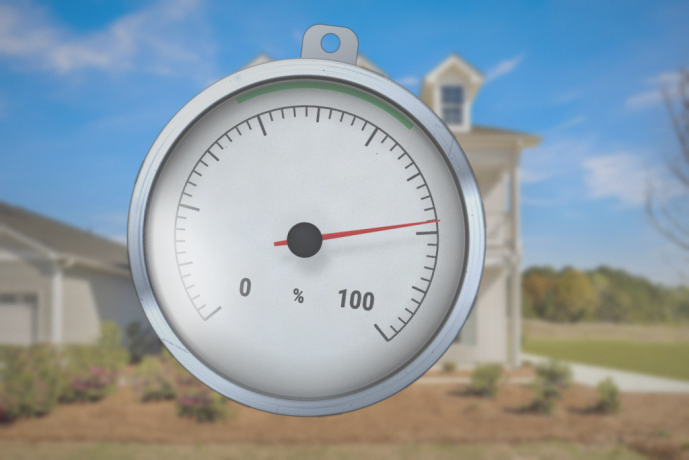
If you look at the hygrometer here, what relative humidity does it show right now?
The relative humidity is 78 %
